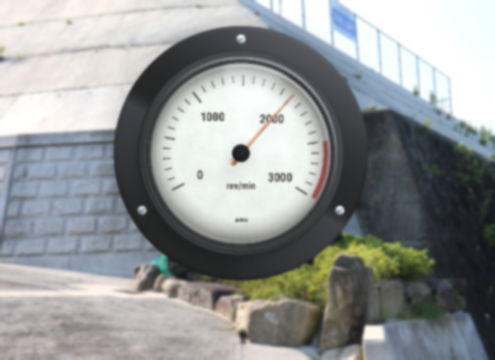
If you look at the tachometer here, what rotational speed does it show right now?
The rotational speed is 2000 rpm
